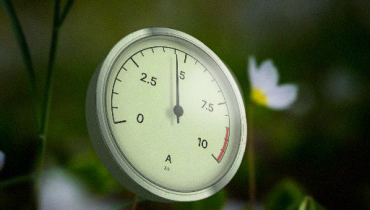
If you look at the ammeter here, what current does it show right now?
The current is 4.5 A
